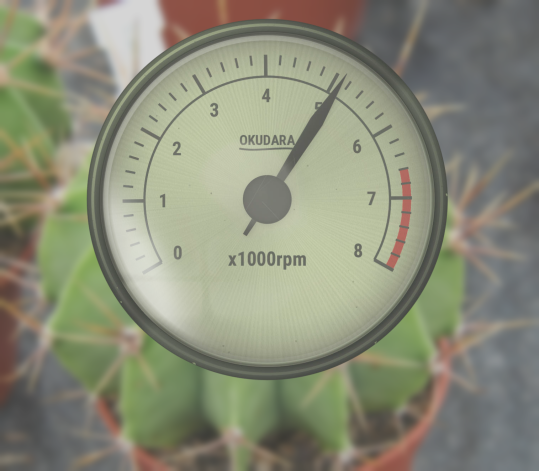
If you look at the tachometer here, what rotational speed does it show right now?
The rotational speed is 5100 rpm
